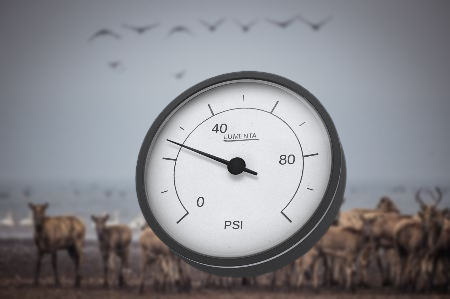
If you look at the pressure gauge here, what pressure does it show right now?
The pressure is 25 psi
